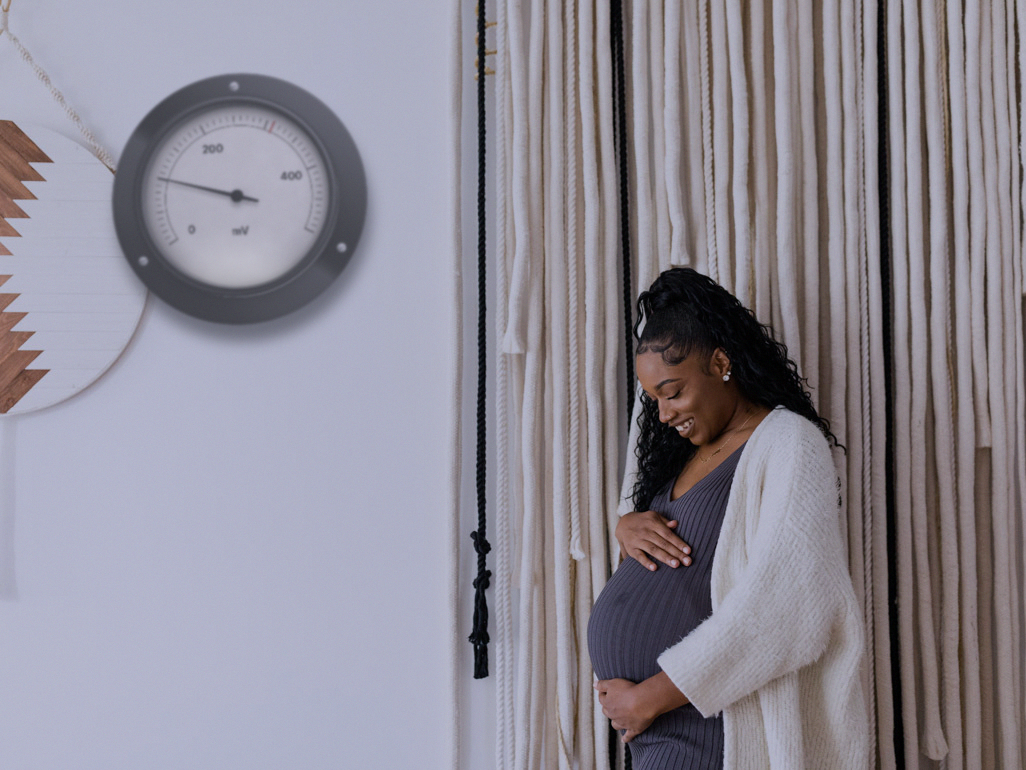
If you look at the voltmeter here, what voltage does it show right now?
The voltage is 100 mV
